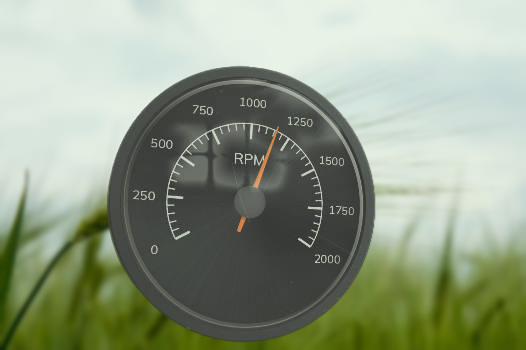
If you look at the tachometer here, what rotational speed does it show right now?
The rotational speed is 1150 rpm
